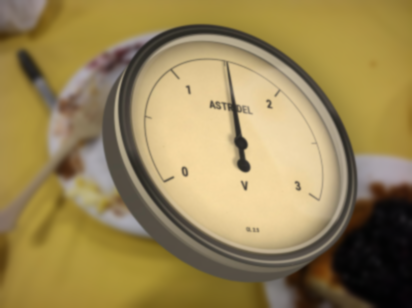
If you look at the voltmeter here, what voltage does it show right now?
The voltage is 1.5 V
